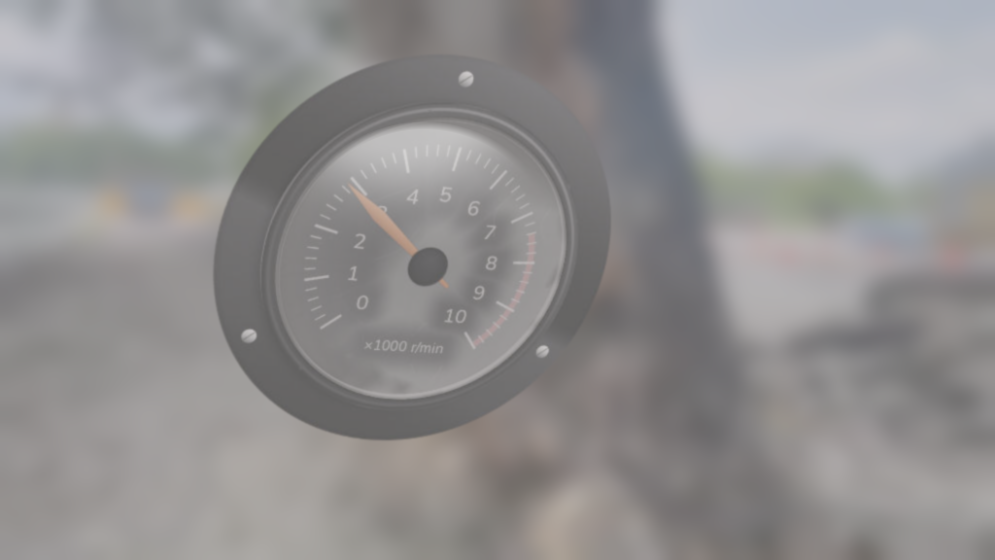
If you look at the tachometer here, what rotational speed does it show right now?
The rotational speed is 2900 rpm
